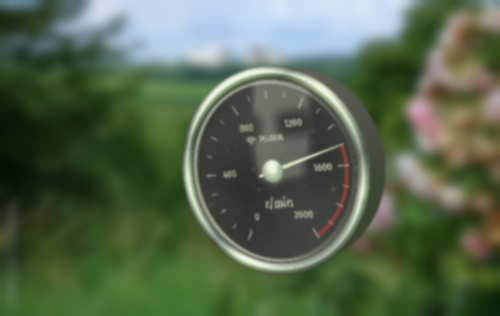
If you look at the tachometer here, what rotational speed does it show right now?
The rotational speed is 1500 rpm
